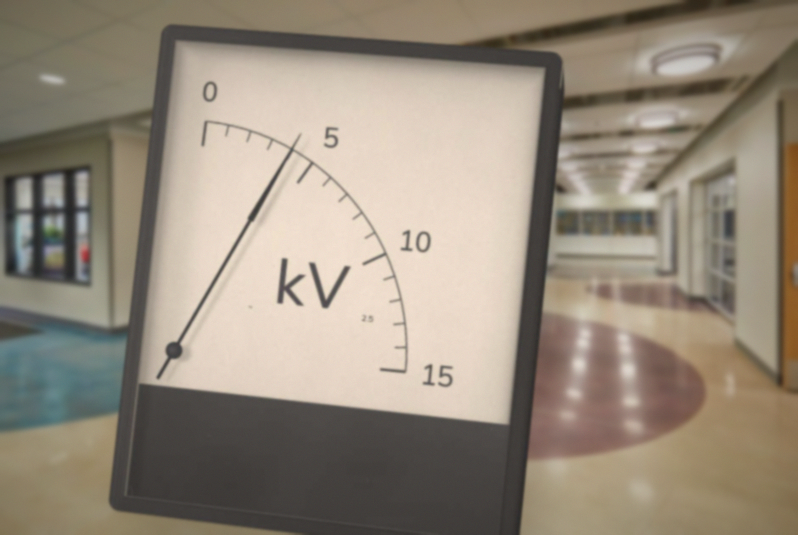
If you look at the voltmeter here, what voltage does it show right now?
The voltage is 4 kV
